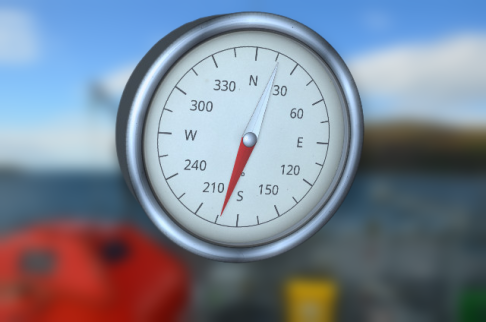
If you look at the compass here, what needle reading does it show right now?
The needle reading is 195 °
